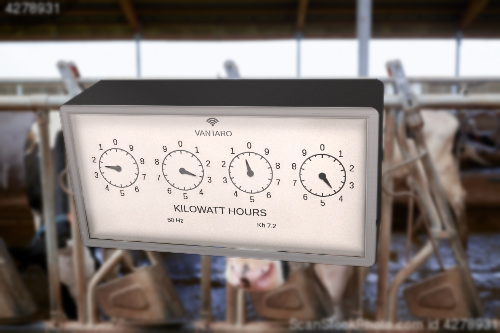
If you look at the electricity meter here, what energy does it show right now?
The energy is 2304 kWh
